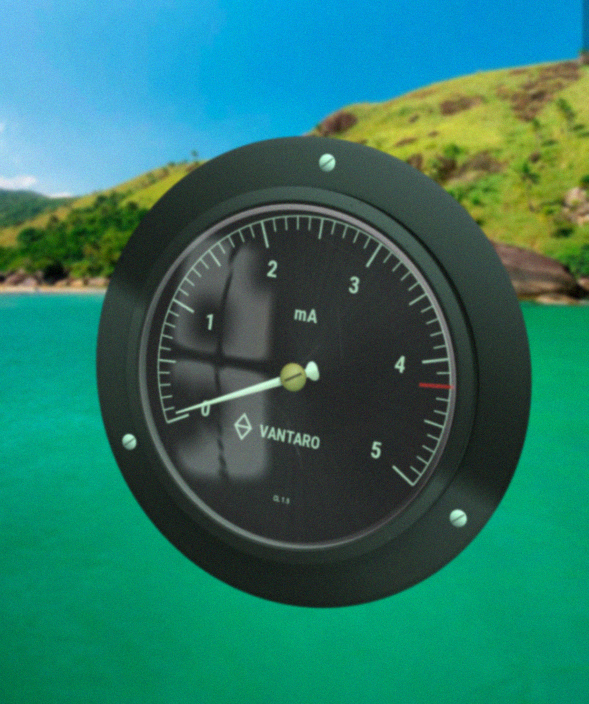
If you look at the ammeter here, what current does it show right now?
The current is 0.05 mA
